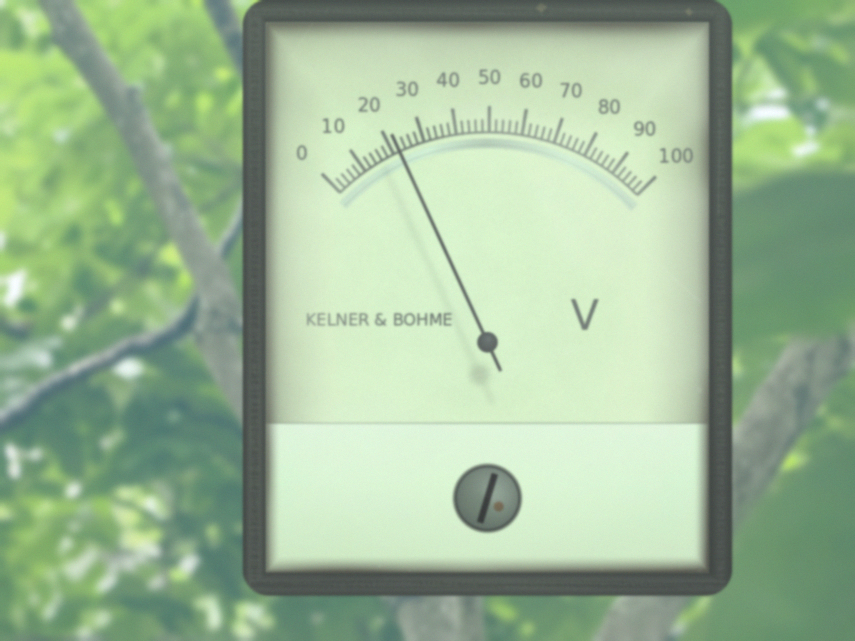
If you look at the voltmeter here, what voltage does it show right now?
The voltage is 22 V
